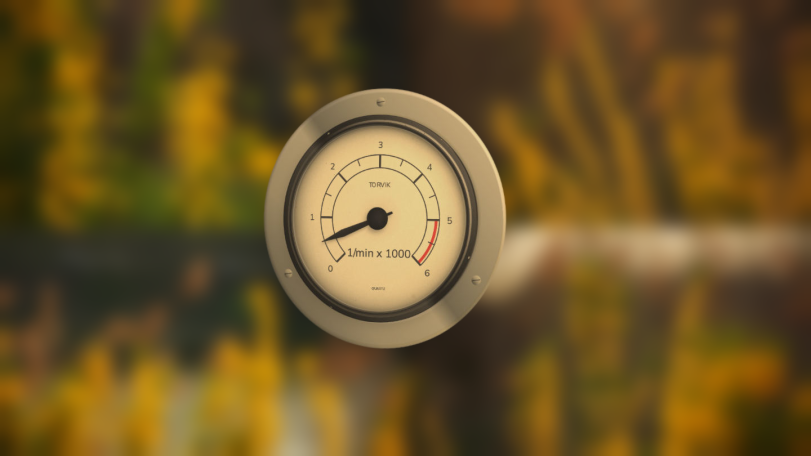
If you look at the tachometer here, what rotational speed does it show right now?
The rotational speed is 500 rpm
